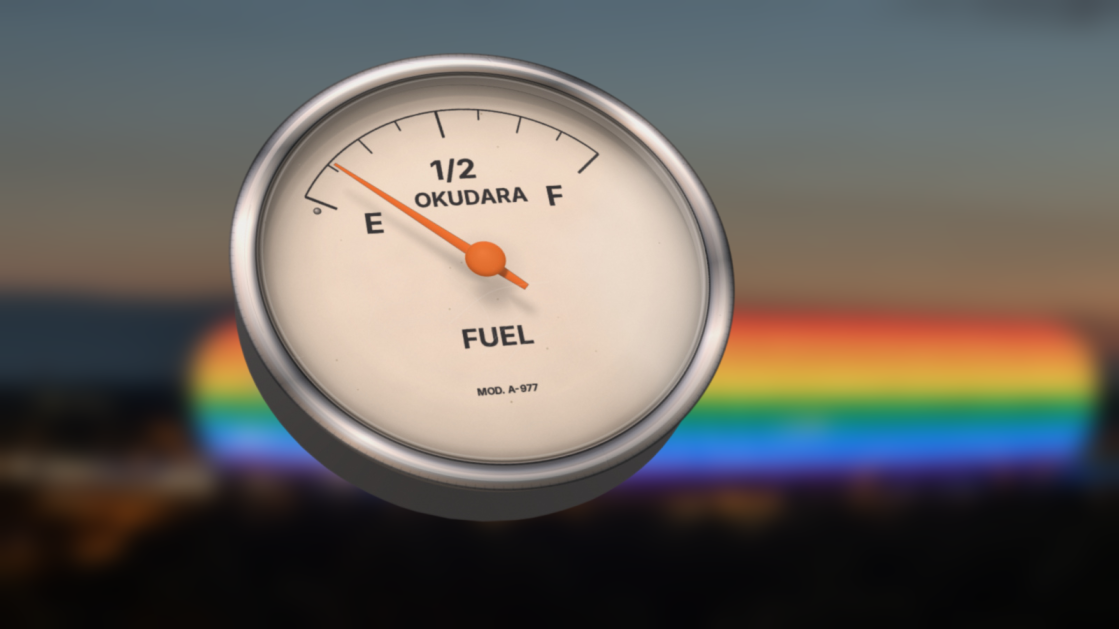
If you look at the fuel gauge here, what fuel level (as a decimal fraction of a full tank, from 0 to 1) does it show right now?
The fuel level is 0.125
